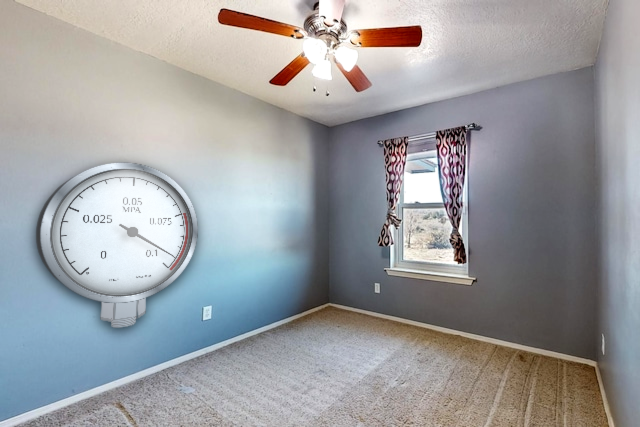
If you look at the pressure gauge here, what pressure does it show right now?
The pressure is 0.095 MPa
